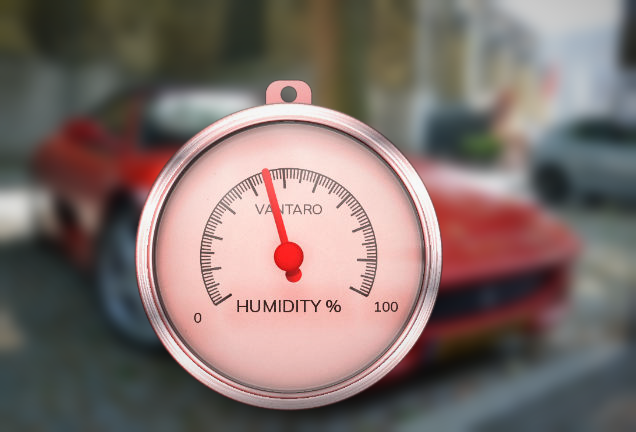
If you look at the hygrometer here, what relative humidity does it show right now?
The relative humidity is 45 %
